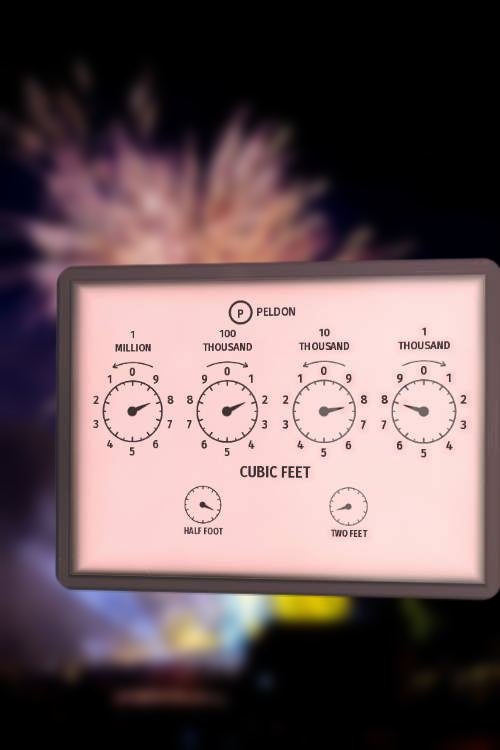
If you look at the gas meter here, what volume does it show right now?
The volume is 817800 ft³
